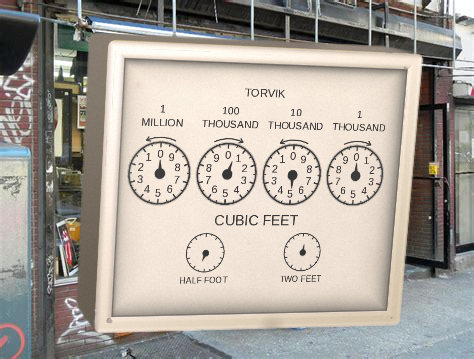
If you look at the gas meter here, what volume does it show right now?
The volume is 5000 ft³
